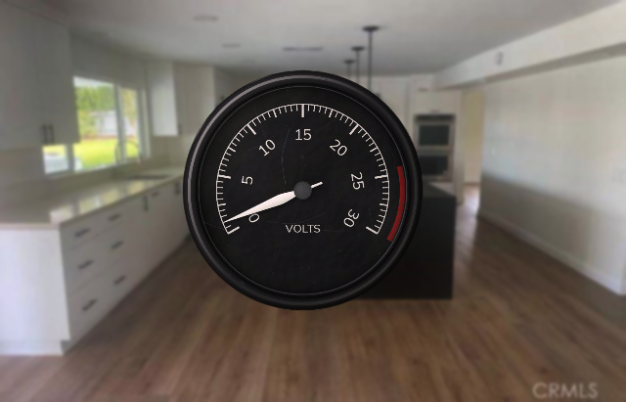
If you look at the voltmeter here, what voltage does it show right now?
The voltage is 1 V
